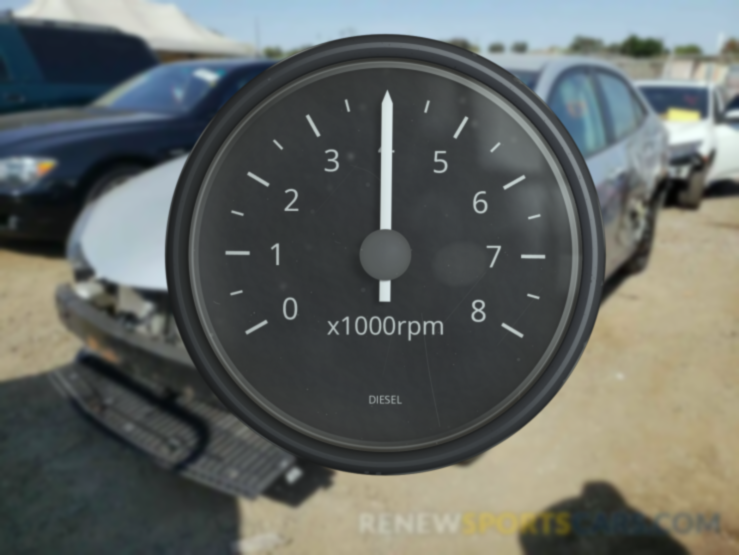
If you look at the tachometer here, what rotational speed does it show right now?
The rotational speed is 4000 rpm
